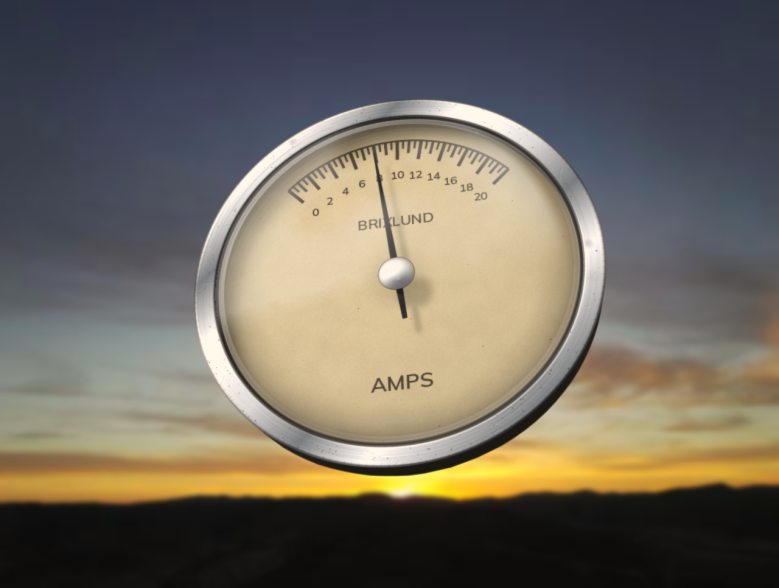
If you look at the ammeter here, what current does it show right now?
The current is 8 A
